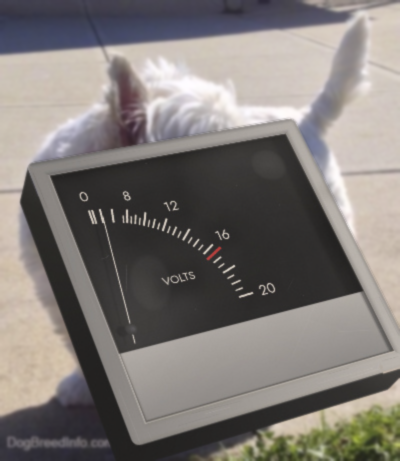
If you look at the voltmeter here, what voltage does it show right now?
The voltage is 4 V
